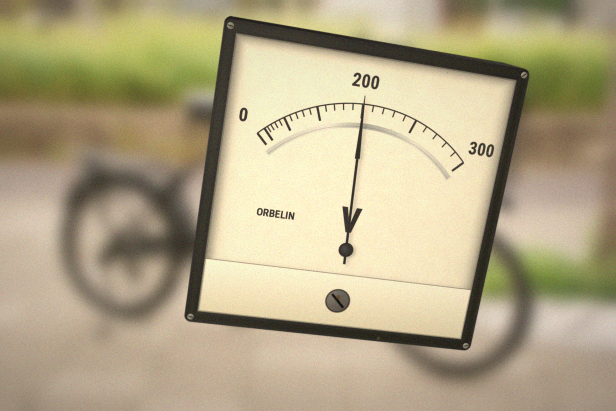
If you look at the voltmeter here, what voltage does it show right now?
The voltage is 200 V
